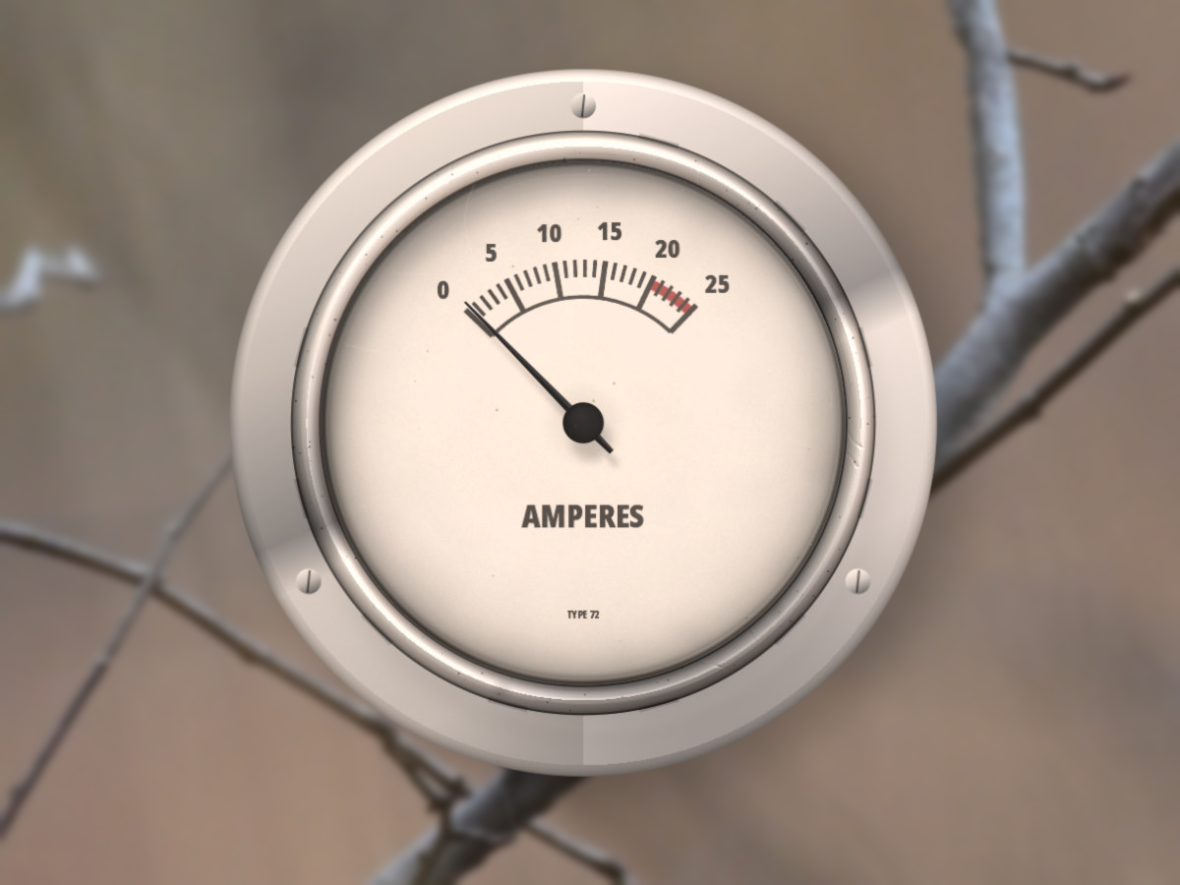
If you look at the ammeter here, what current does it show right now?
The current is 0.5 A
